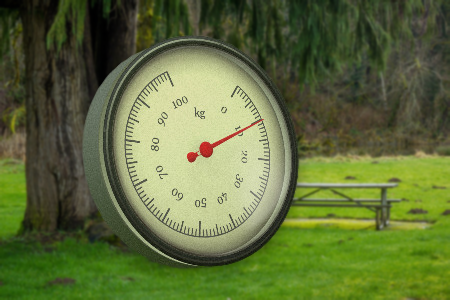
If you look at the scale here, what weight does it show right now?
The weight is 10 kg
